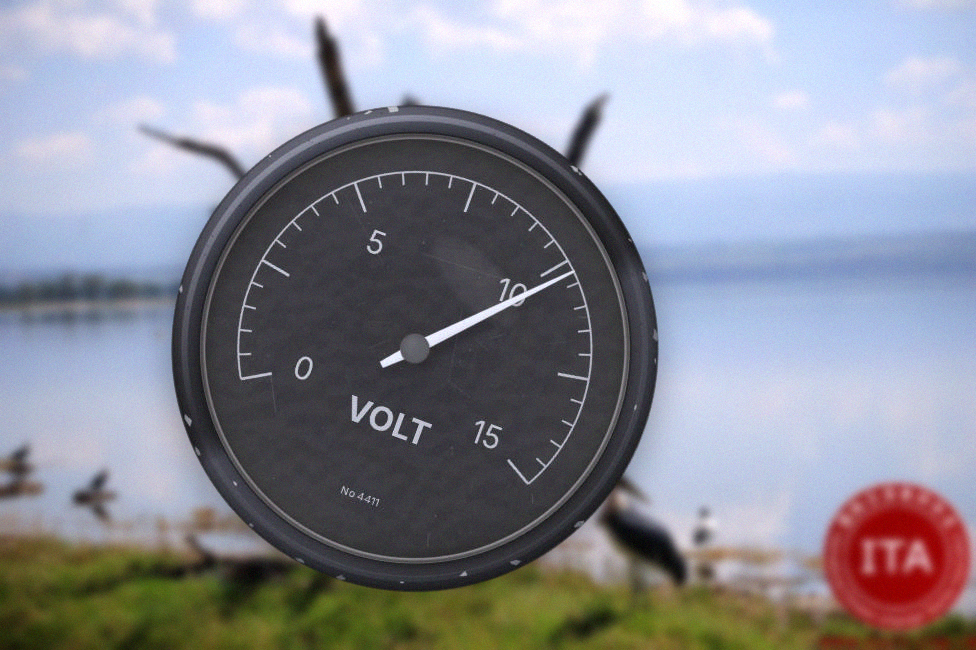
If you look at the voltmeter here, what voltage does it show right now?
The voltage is 10.25 V
